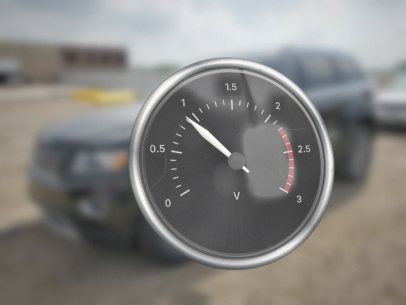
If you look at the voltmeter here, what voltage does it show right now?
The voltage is 0.9 V
